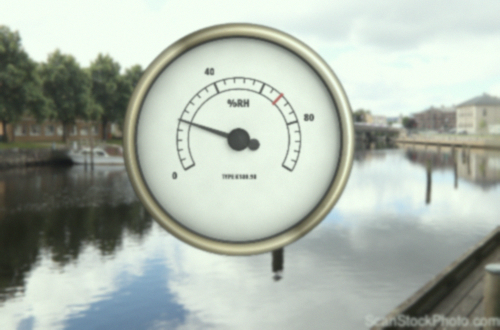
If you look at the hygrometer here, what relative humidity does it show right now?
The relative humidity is 20 %
